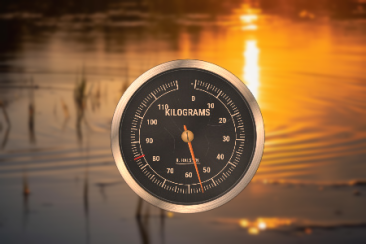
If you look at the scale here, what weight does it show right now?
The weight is 55 kg
